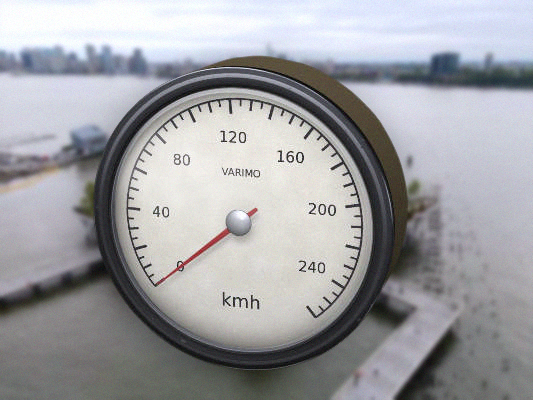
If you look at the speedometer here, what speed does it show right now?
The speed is 0 km/h
